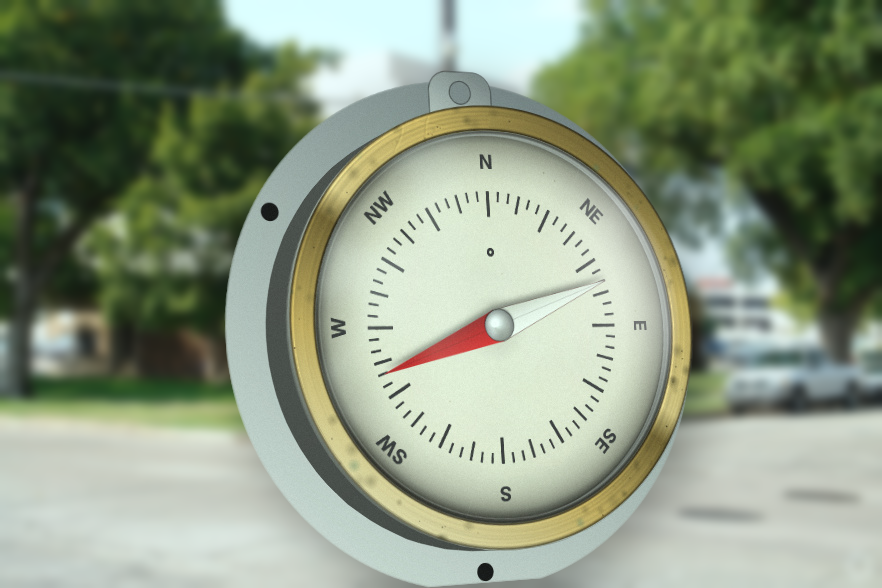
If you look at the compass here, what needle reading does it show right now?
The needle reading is 250 °
